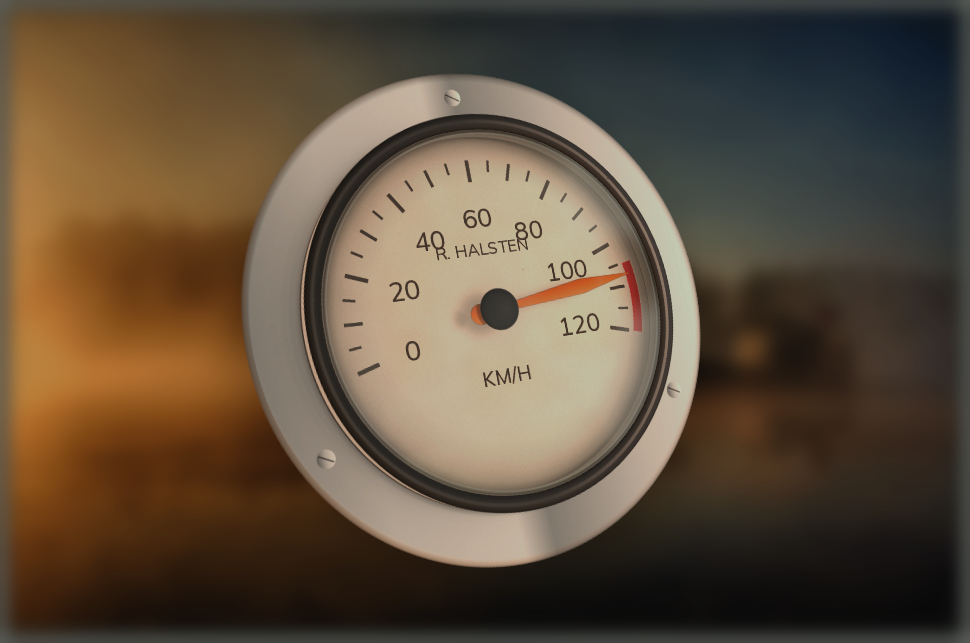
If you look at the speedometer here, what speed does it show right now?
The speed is 107.5 km/h
